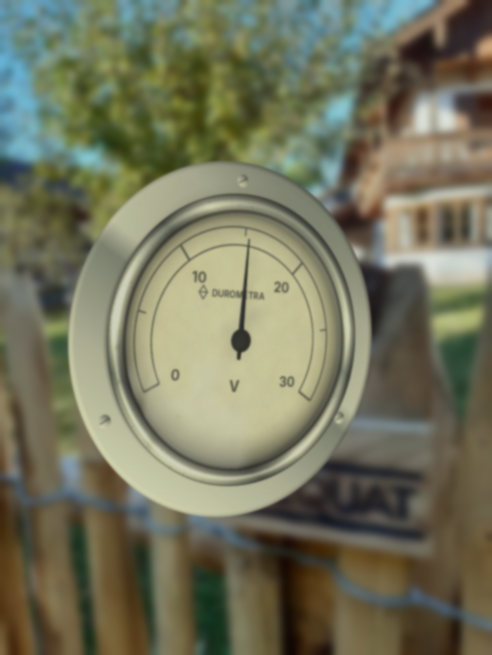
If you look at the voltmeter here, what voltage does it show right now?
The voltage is 15 V
